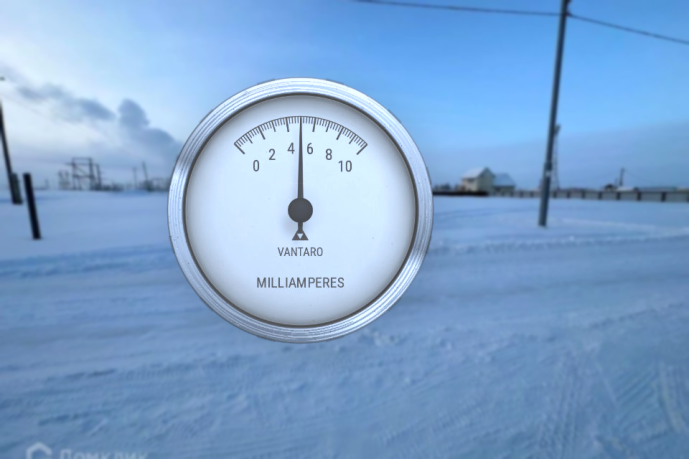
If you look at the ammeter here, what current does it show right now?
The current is 5 mA
